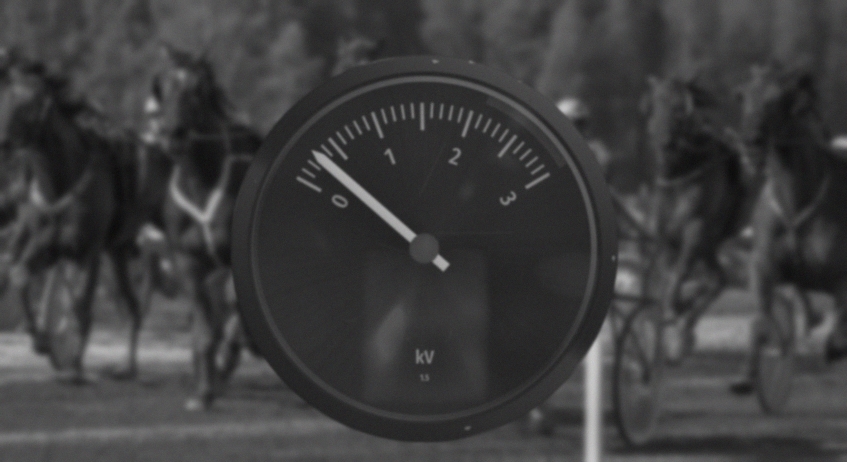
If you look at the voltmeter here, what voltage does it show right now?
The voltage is 0.3 kV
